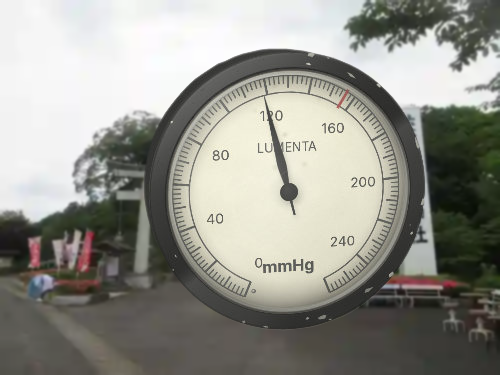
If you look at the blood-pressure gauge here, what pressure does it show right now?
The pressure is 118 mmHg
